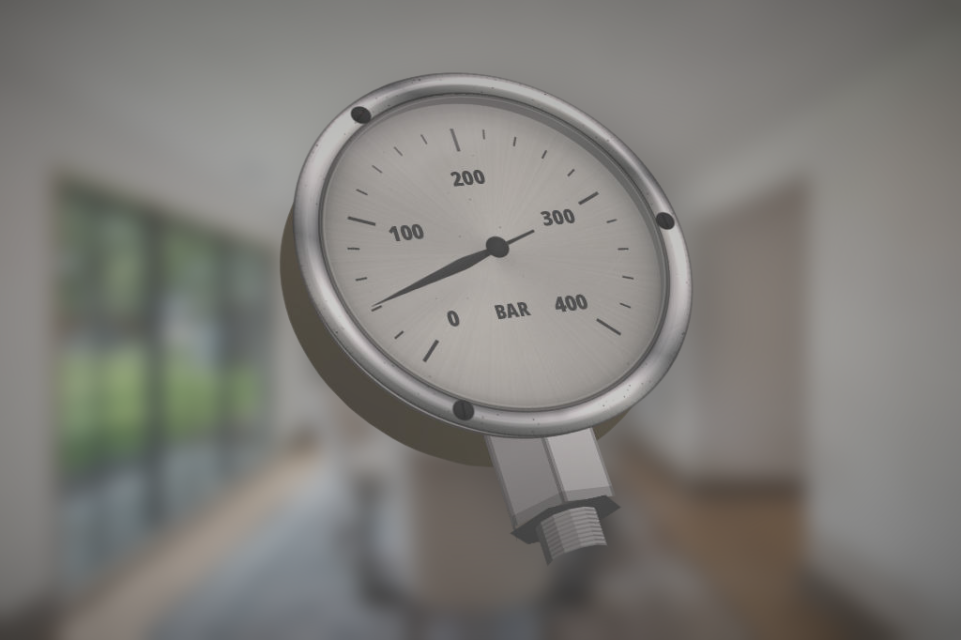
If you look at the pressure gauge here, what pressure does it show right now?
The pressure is 40 bar
